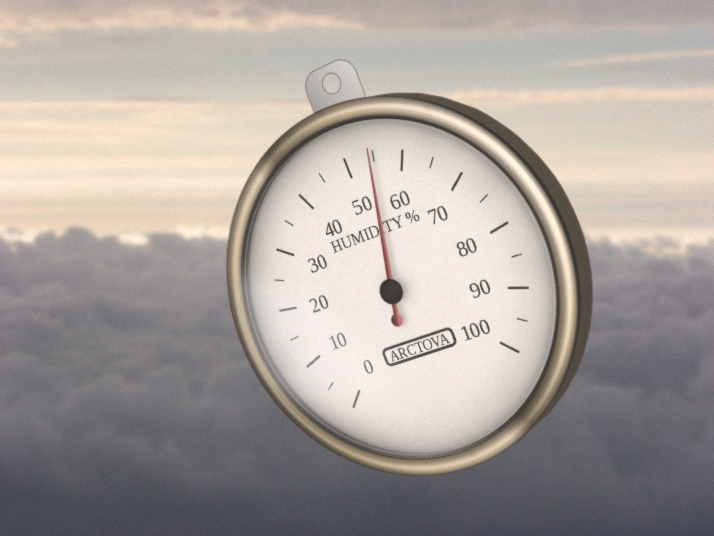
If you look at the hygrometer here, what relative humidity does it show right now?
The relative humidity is 55 %
